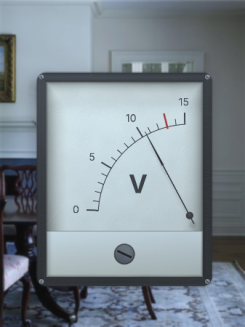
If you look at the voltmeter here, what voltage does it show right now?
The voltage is 10.5 V
